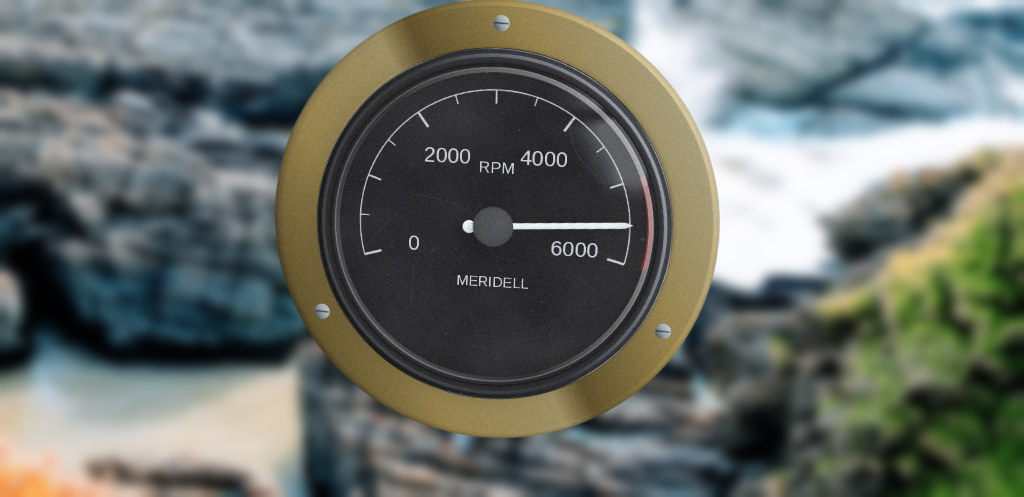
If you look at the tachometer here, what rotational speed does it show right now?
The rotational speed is 5500 rpm
